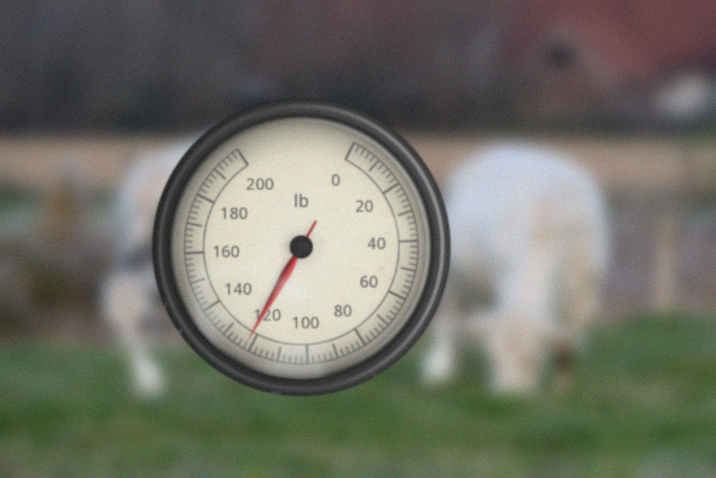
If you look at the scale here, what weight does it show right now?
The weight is 122 lb
